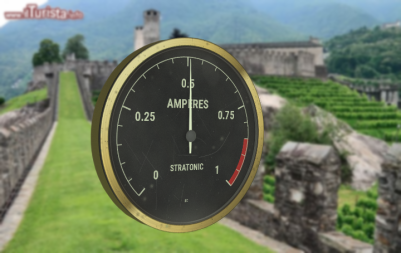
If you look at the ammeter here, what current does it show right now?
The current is 0.5 A
